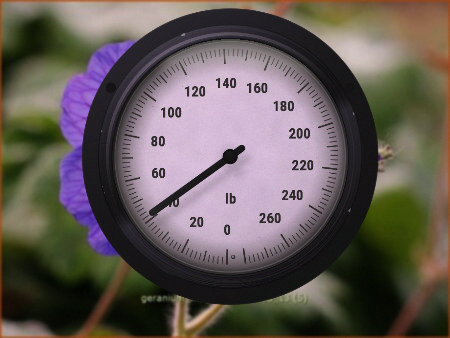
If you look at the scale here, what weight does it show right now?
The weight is 42 lb
